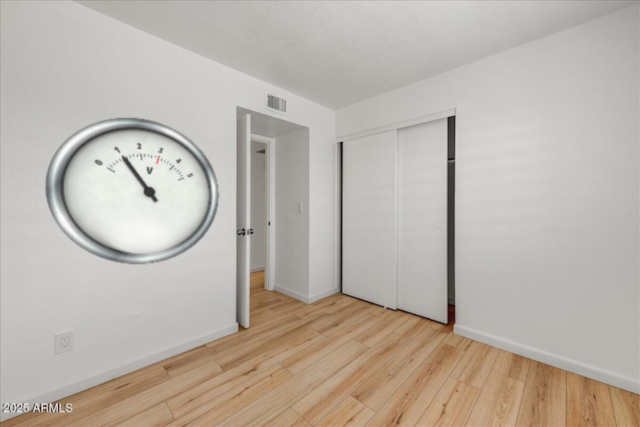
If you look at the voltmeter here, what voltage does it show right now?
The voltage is 1 V
